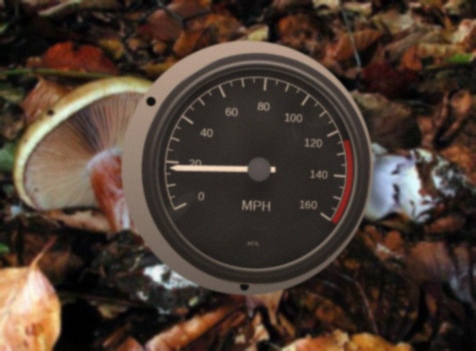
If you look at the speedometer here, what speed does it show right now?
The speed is 17.5 mph
